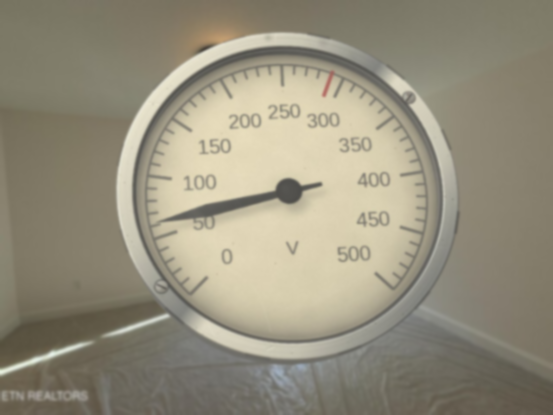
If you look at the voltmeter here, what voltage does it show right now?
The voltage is 60 V
